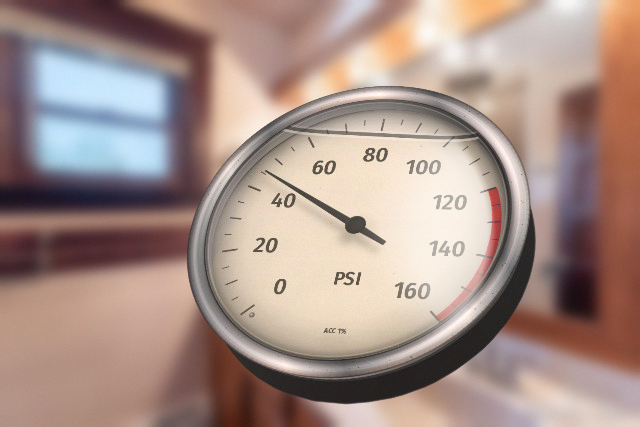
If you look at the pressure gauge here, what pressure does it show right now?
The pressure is 45 psi
